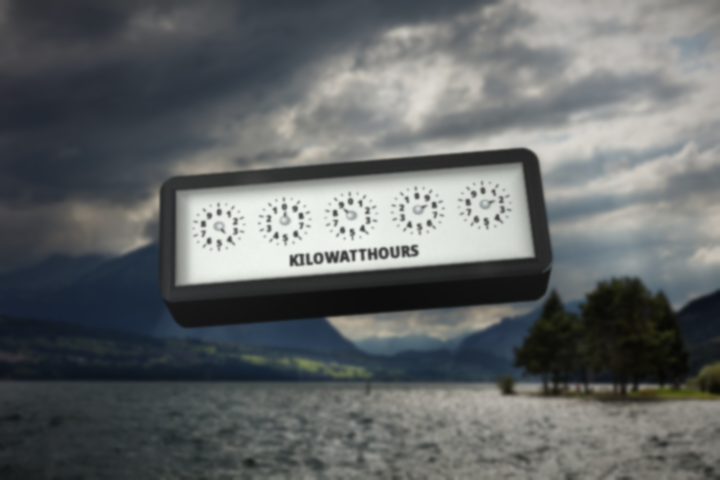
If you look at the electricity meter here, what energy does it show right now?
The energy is 39882 kWh
